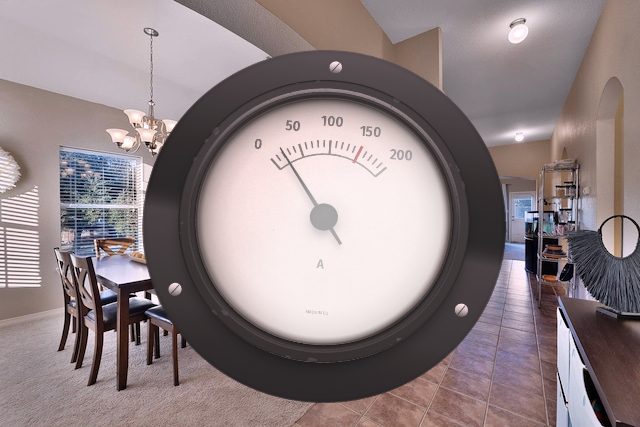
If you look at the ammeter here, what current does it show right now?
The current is 20 A
